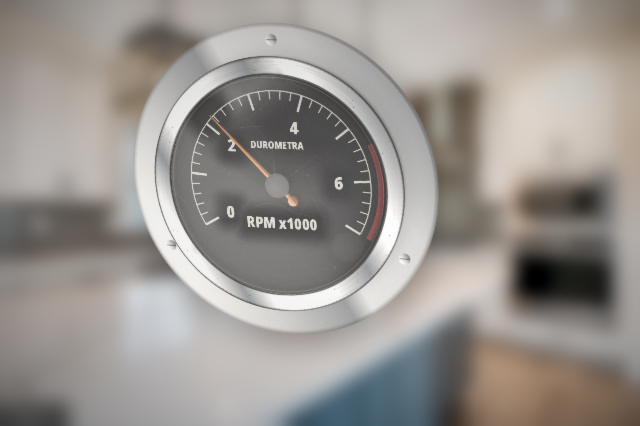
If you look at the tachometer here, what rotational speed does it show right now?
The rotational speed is 2200 rpm
